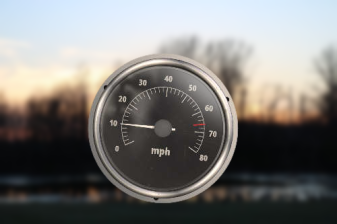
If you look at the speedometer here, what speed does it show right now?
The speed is 10 mph
